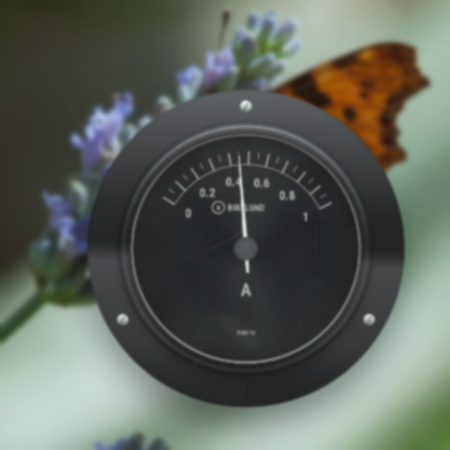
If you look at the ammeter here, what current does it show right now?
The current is 0.45 A
